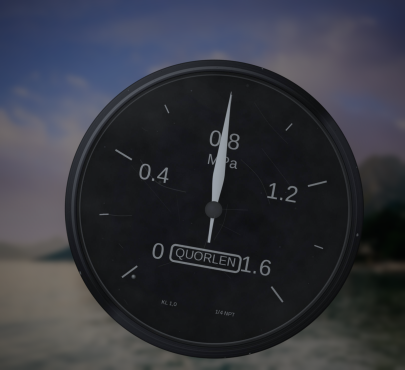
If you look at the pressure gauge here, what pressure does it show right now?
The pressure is 0.8 MPa
